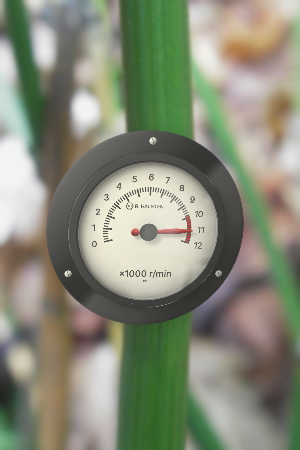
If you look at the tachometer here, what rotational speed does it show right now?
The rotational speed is 11000 rpm
